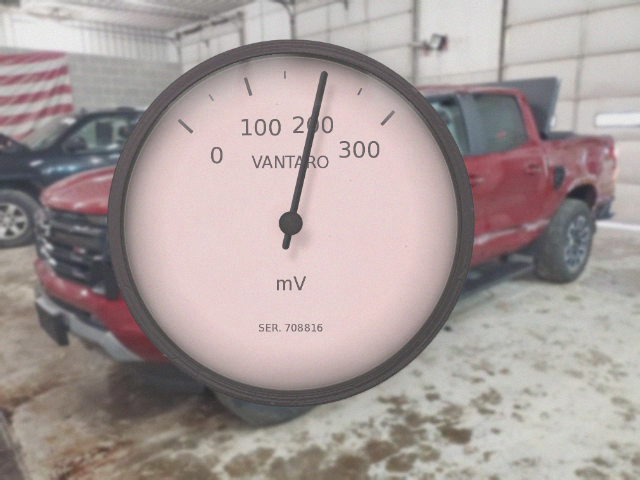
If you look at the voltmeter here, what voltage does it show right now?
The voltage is 200 mV
